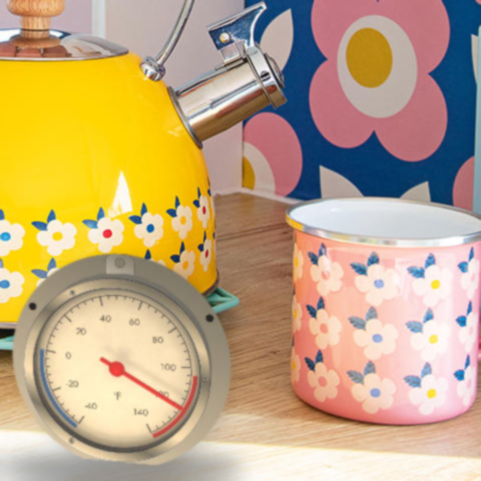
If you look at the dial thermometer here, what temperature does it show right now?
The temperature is 120 °F
